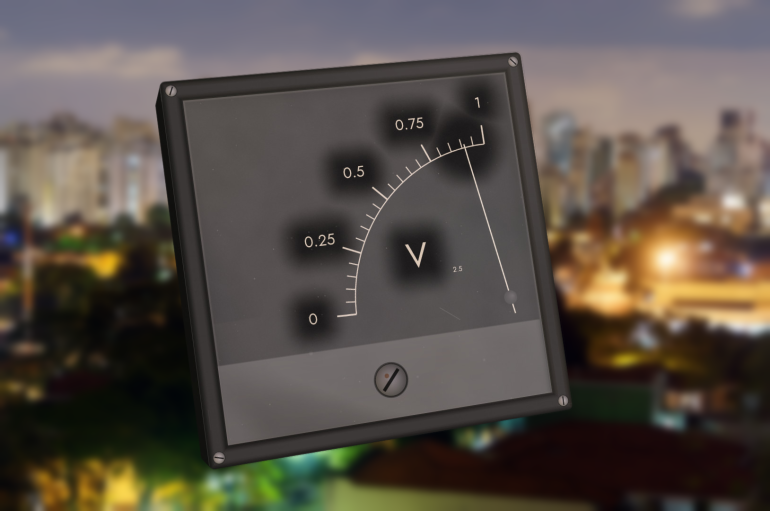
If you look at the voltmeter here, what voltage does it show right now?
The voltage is 0.9 V
